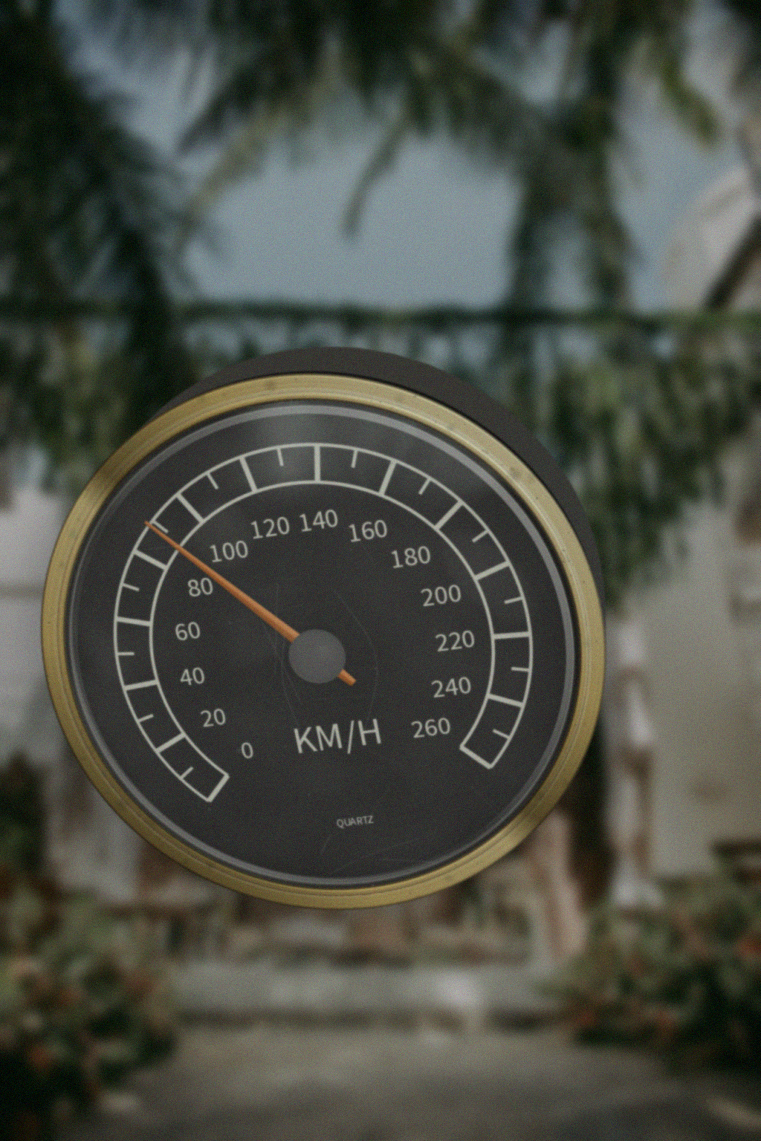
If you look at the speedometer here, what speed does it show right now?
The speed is 90 km/h
